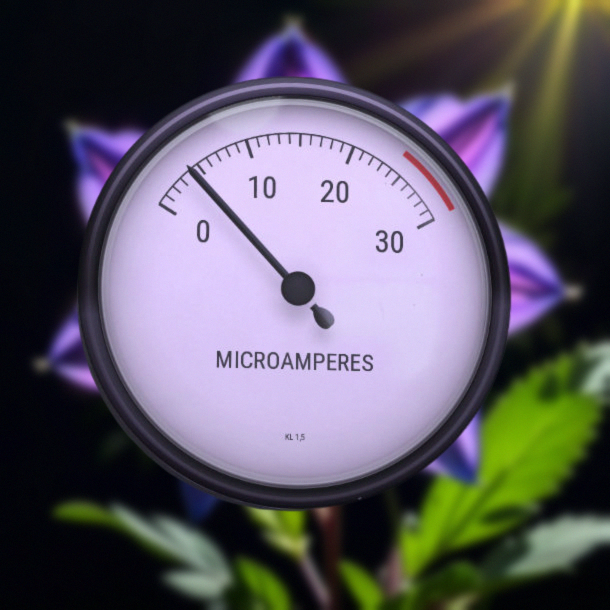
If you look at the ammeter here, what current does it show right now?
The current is 4 µA
